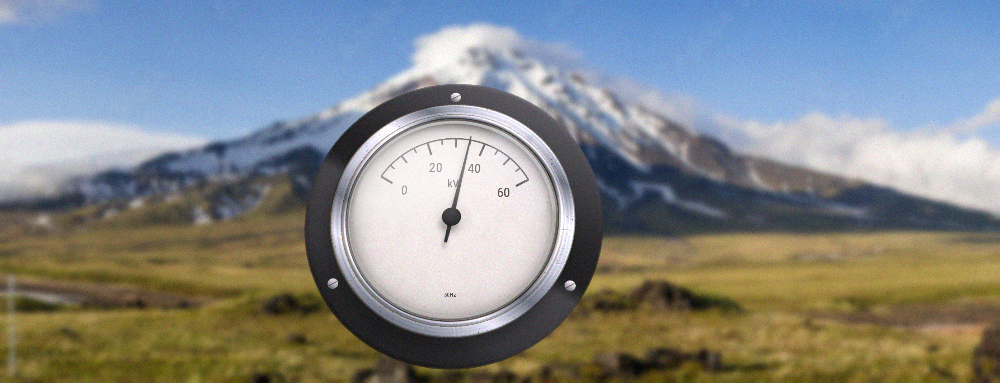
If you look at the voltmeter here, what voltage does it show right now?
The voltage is 35 kV
